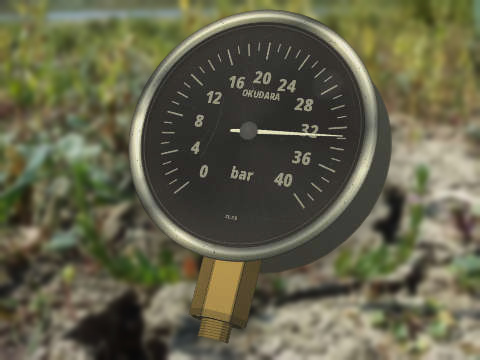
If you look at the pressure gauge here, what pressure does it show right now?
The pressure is 33 bar
